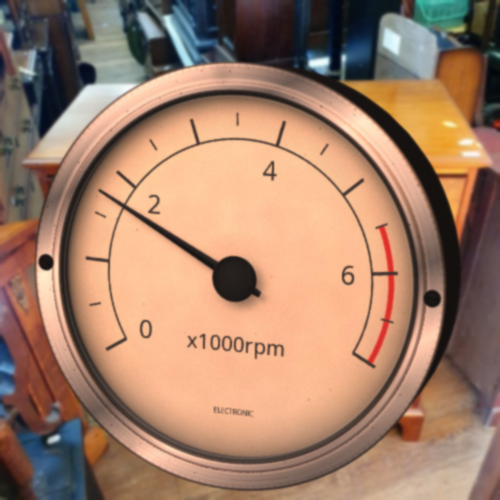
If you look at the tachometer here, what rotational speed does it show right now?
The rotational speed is 1750 rpm
